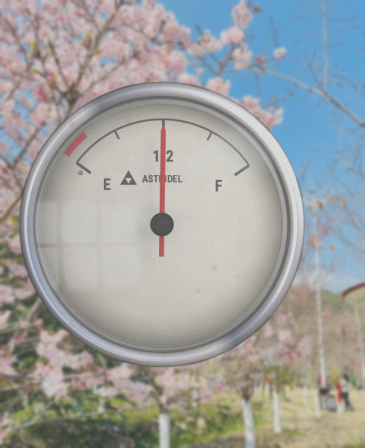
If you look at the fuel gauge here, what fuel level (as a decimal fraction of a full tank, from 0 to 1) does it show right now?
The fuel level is 0.5
